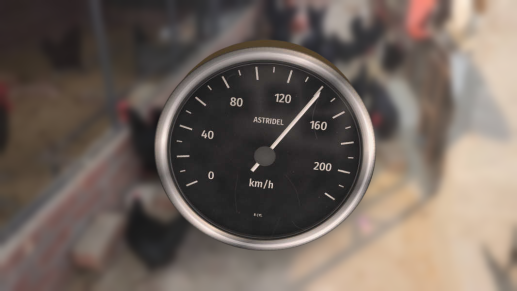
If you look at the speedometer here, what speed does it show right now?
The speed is 140 km/h
